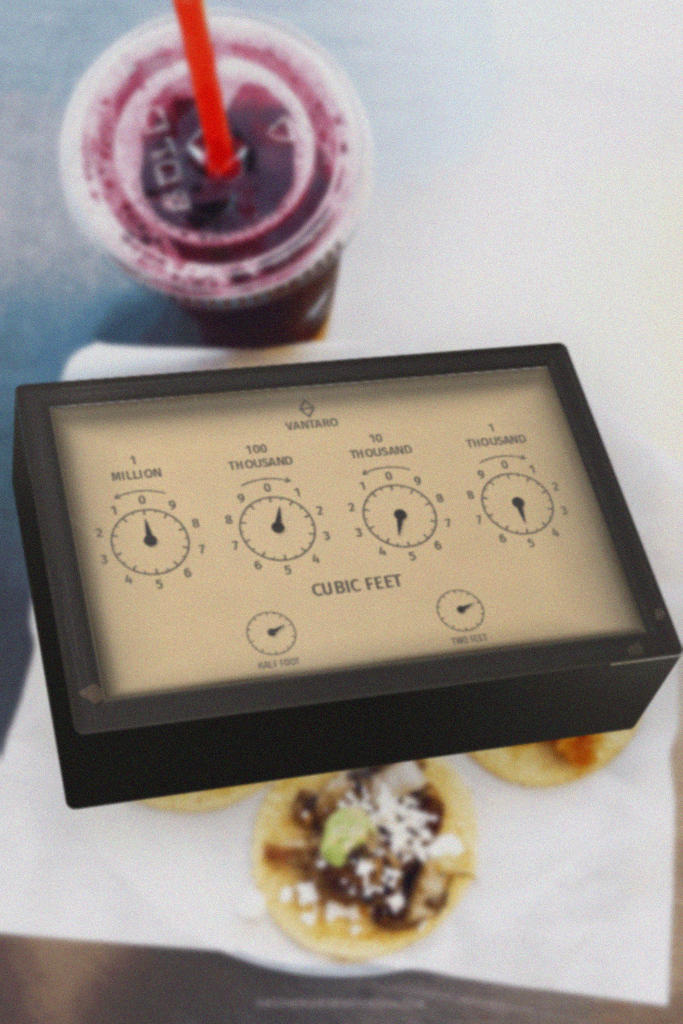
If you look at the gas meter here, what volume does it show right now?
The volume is 4500 ft³
